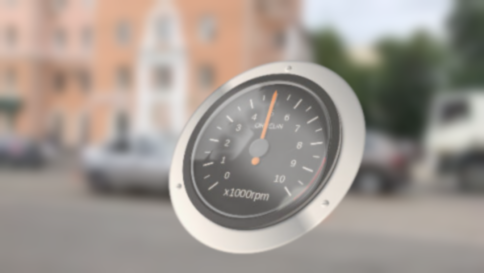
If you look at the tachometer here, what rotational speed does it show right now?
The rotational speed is 5000 rpm
